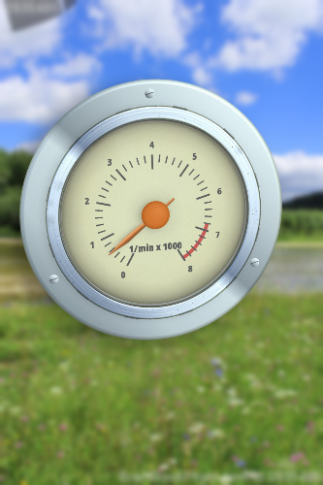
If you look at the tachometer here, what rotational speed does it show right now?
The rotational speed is 600 rpm
